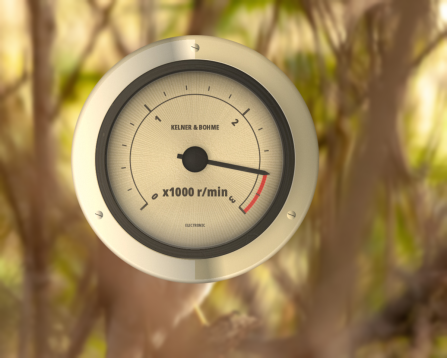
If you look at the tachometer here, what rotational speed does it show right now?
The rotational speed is 2600 rpm
